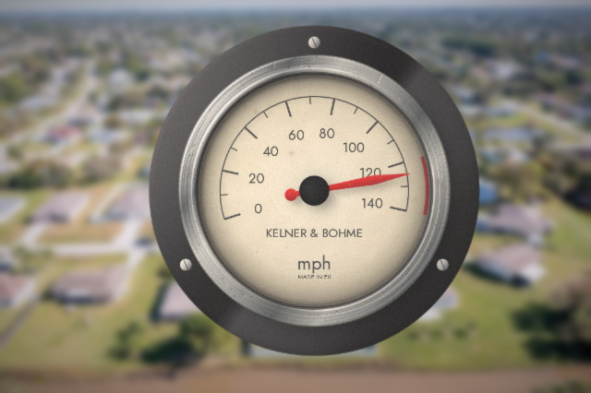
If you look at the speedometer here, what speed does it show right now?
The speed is 125 mph
